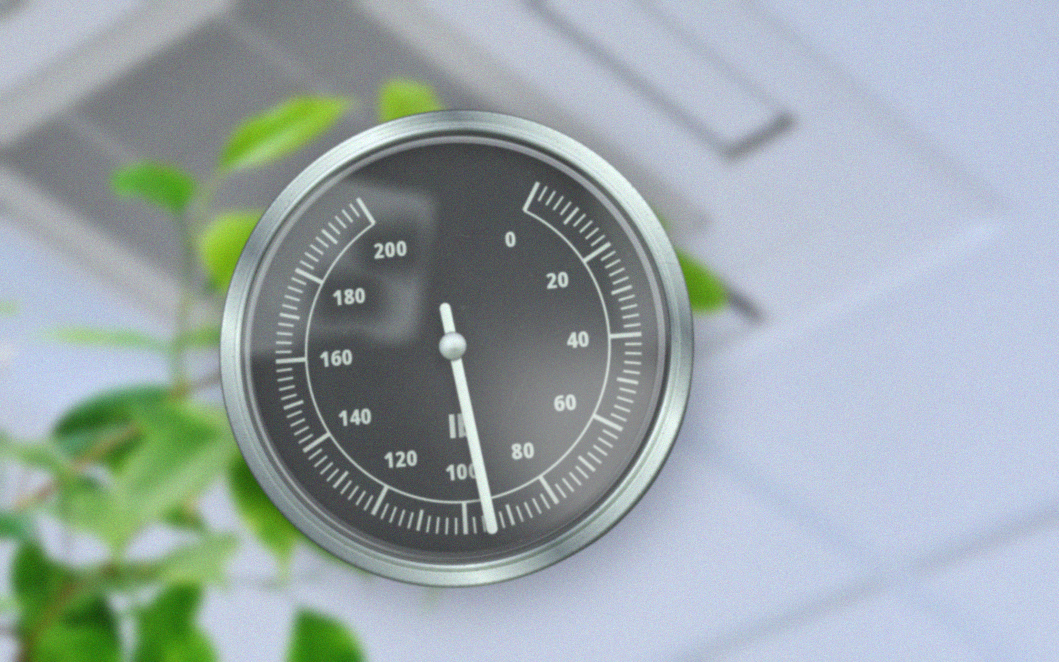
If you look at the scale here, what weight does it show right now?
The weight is 94 lb
